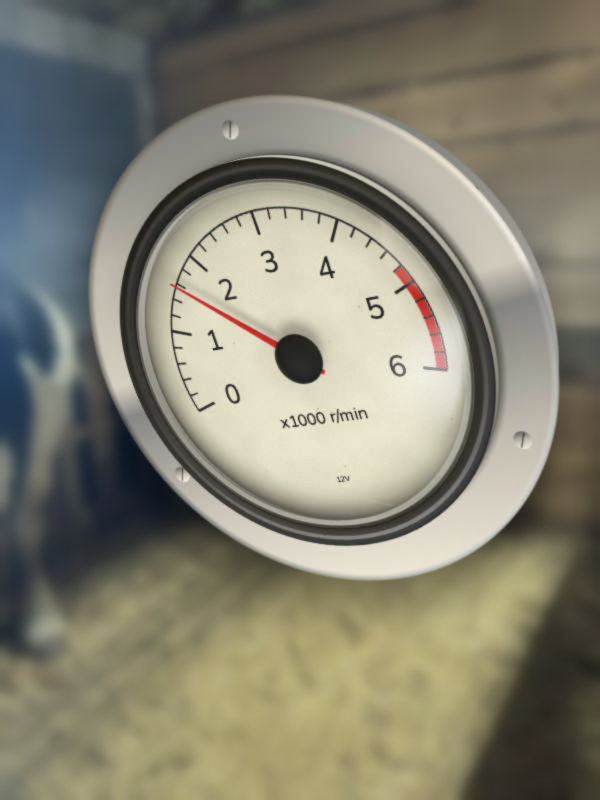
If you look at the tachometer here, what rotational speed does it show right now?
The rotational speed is 1600 rpm
